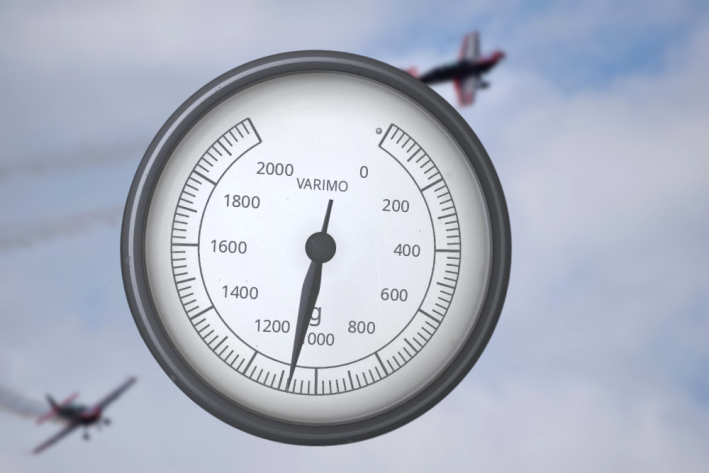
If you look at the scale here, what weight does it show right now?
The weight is 1080 g
